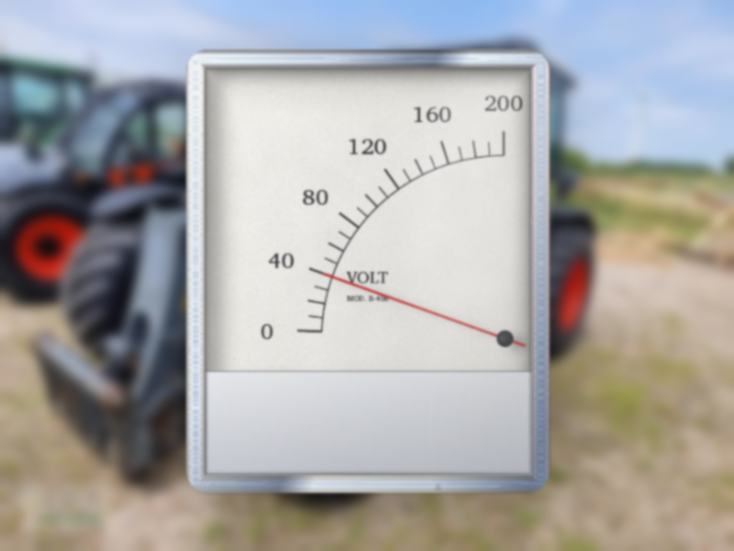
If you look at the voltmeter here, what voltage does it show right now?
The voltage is 40 V
